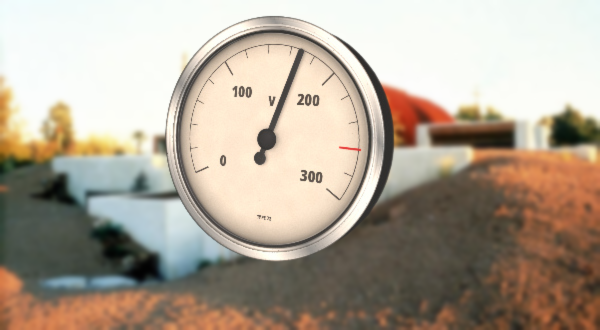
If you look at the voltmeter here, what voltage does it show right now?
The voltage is 170 V
